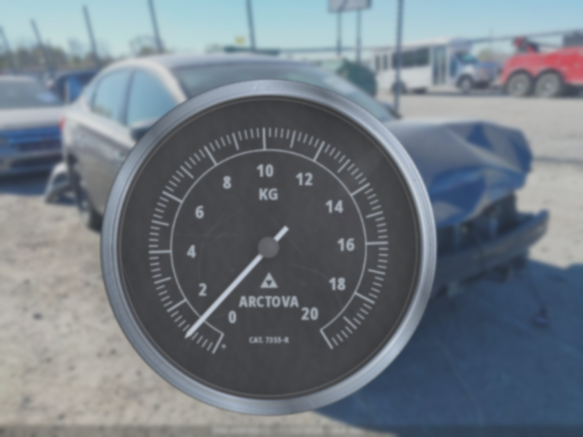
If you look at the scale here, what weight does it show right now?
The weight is 1 kg
